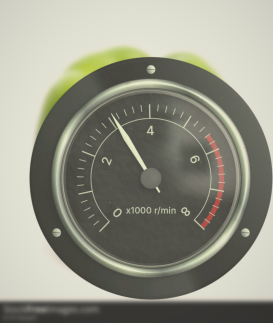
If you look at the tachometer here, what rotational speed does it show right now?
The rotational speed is 3100 rpm
